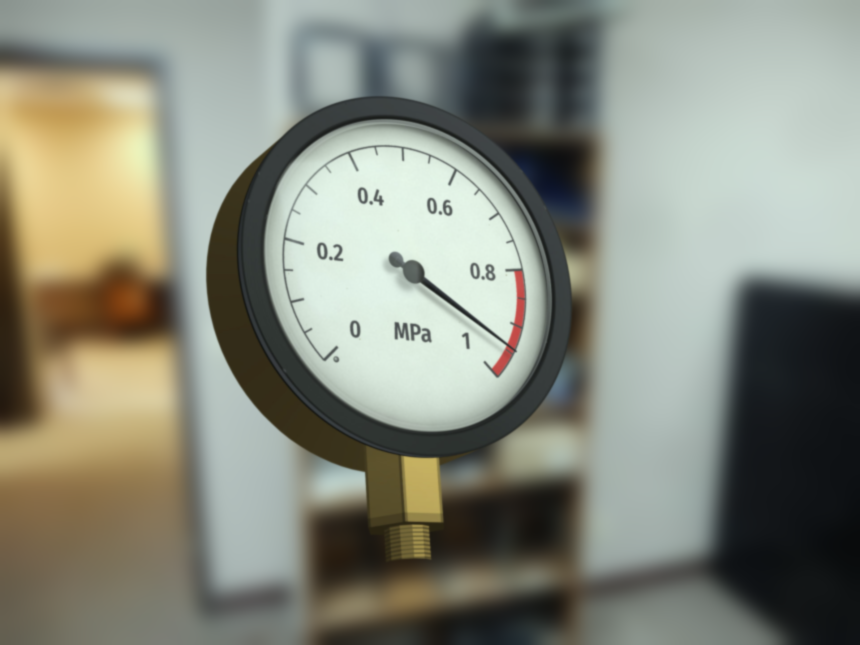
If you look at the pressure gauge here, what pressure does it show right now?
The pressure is 0.95 MPa
